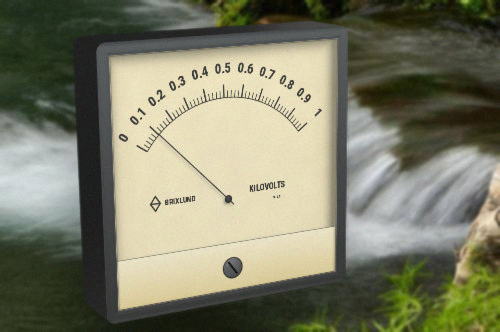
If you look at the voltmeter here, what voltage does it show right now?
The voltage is 0.1 kV
